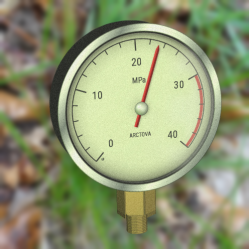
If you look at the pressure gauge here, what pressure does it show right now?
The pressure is 23 MPa
